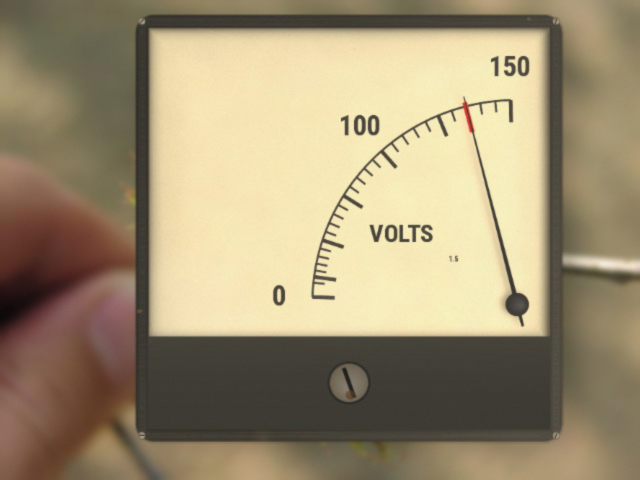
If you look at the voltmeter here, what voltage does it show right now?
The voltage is 135 V
